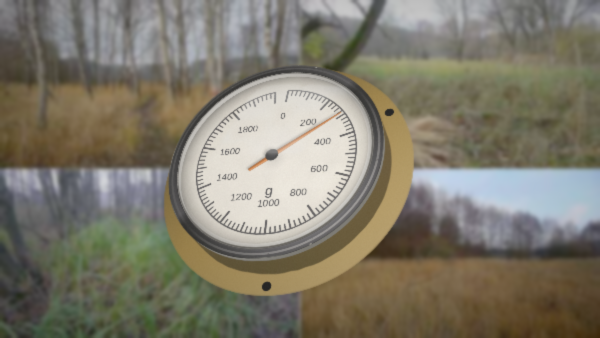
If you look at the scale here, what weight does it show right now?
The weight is 300 g
